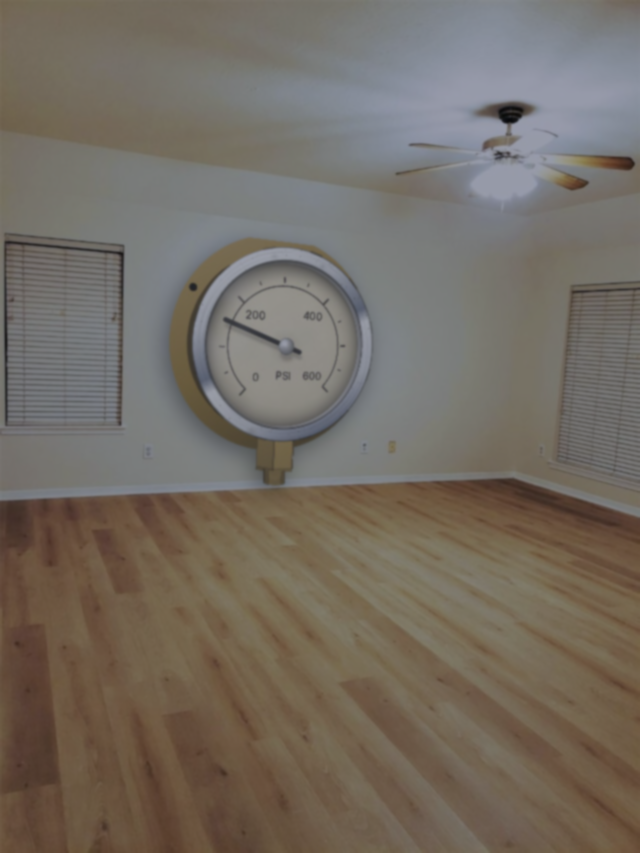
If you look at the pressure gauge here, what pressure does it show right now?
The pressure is 150 psi
